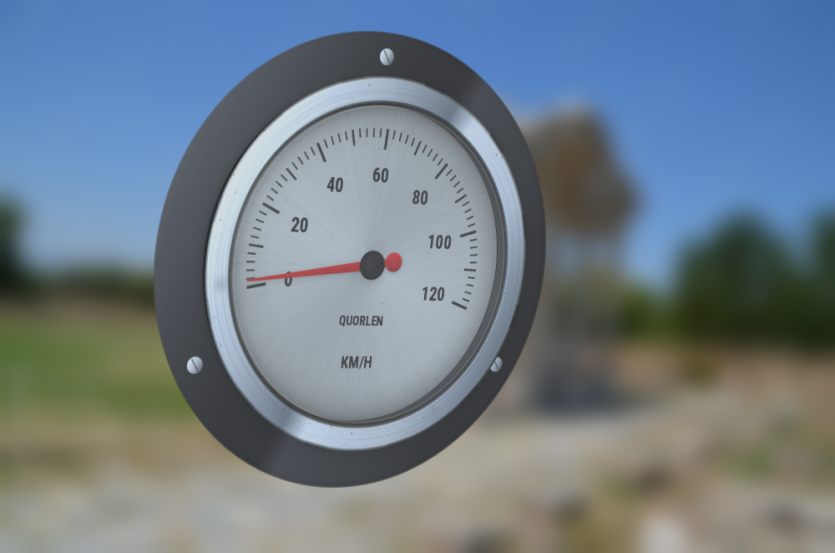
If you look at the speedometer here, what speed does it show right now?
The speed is 2 km/h
